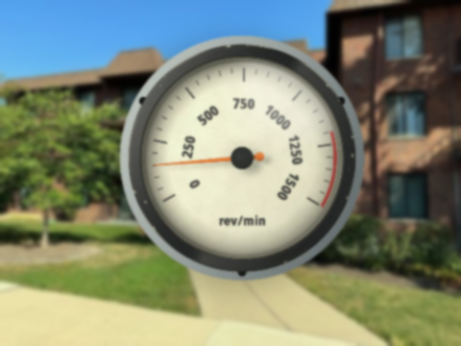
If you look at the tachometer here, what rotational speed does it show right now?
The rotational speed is 150 rpm
